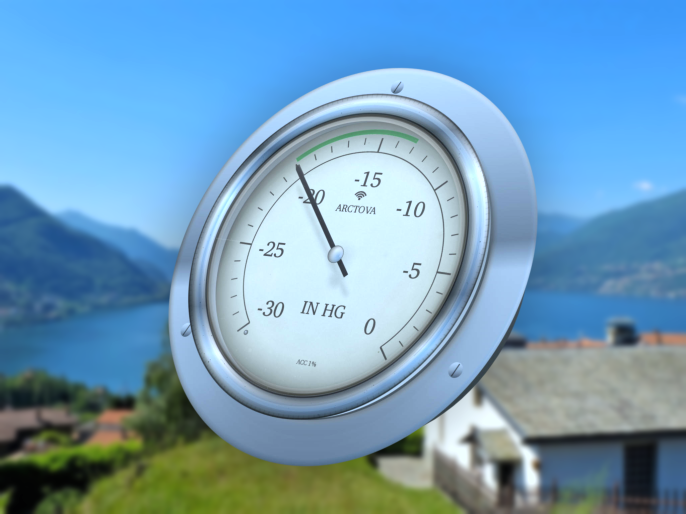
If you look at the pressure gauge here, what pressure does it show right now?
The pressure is -20 inHg
